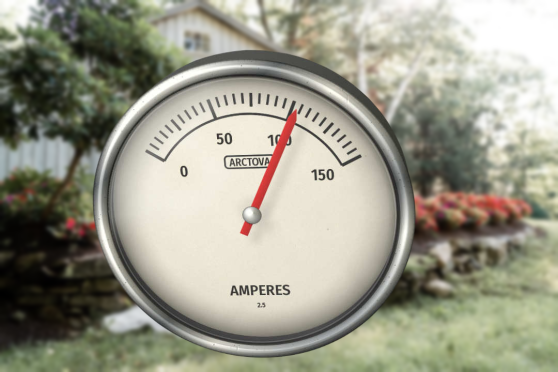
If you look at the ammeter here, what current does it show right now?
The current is 102.5 A
